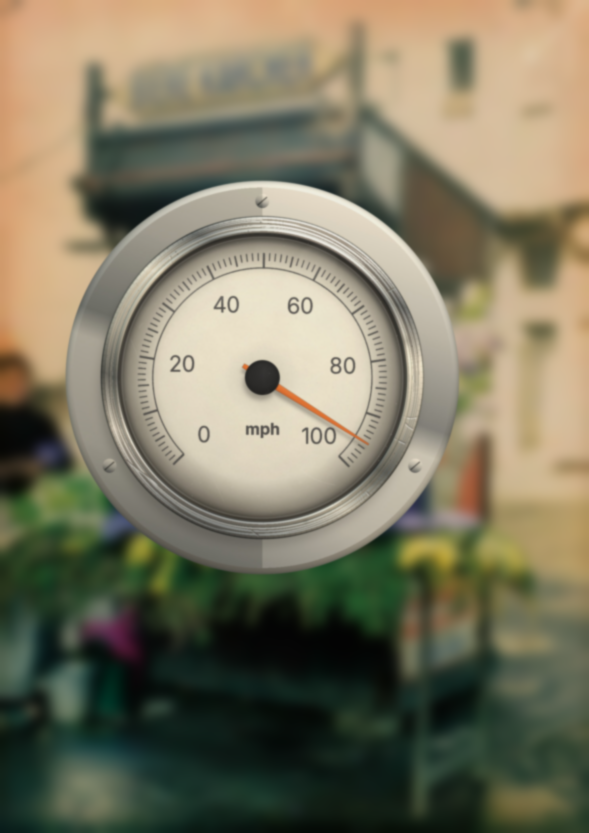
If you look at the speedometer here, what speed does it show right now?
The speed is 95 mph
